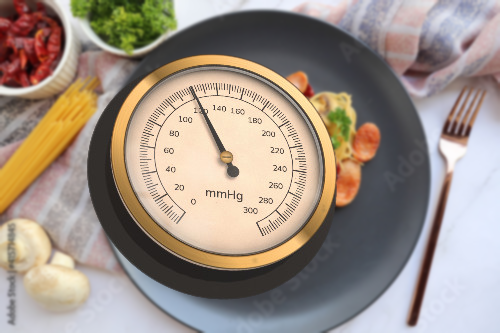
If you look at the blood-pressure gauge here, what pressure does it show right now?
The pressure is 120 mmHg
